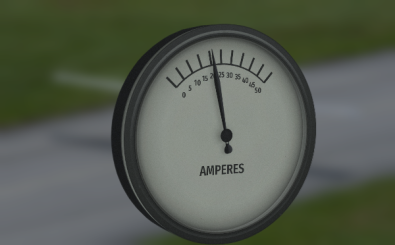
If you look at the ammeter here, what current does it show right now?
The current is 20 A
